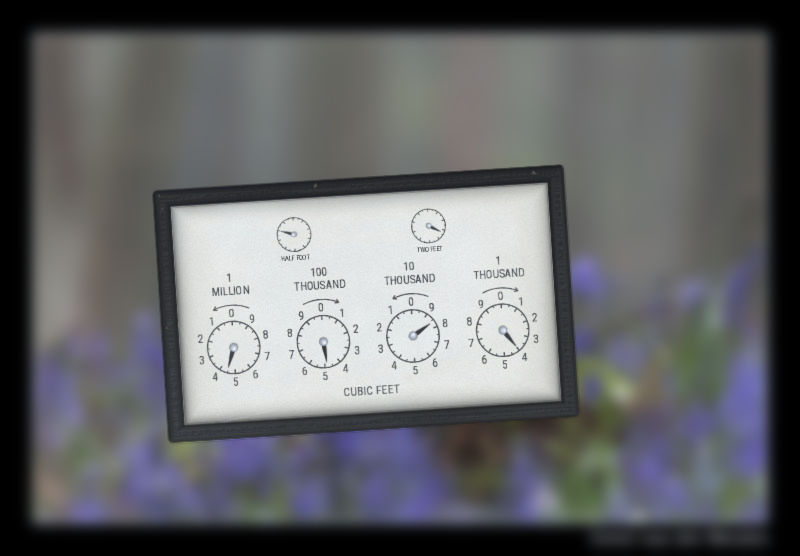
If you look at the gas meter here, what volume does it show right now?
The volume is 448400 ft³
